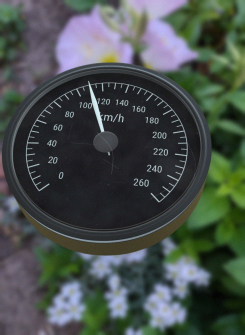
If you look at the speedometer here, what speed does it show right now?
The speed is 110 km/h
